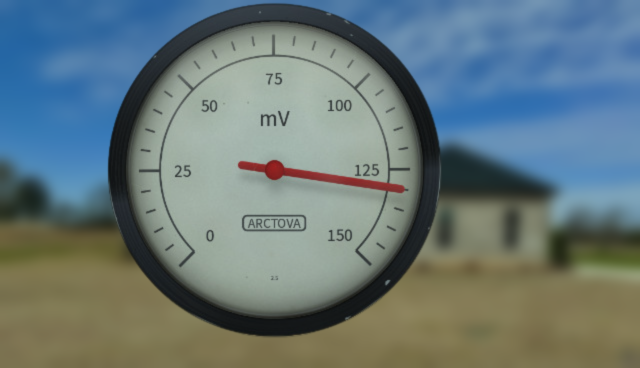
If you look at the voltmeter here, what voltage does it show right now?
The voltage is 130 mV
